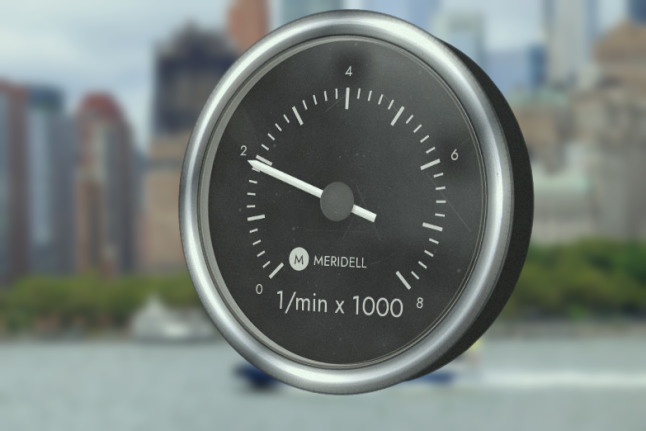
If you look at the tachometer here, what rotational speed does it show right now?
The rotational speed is 1900 rpm
